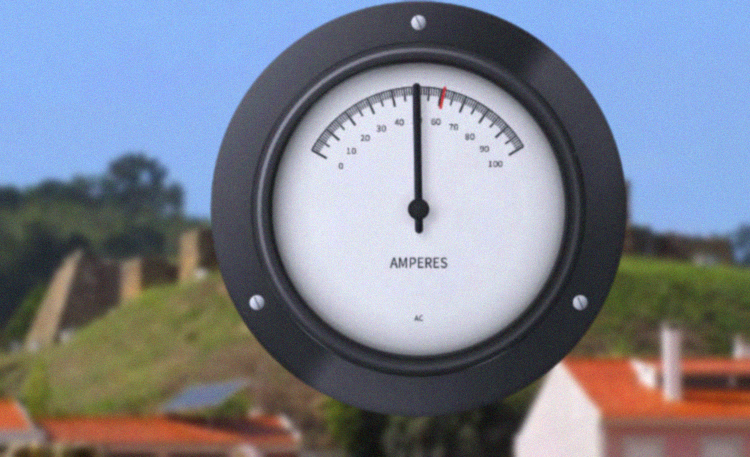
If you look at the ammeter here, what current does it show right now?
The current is 50 A
